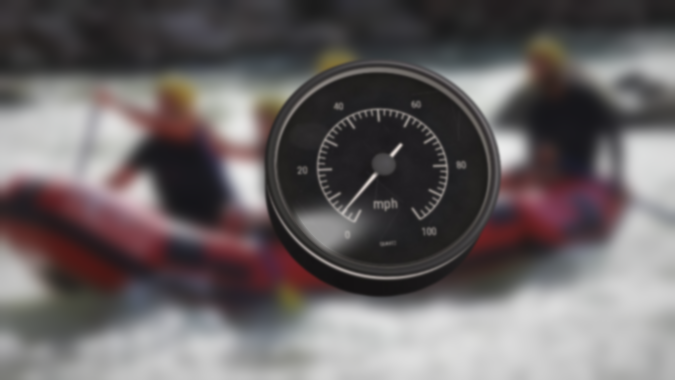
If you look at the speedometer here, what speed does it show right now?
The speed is 4 mph
